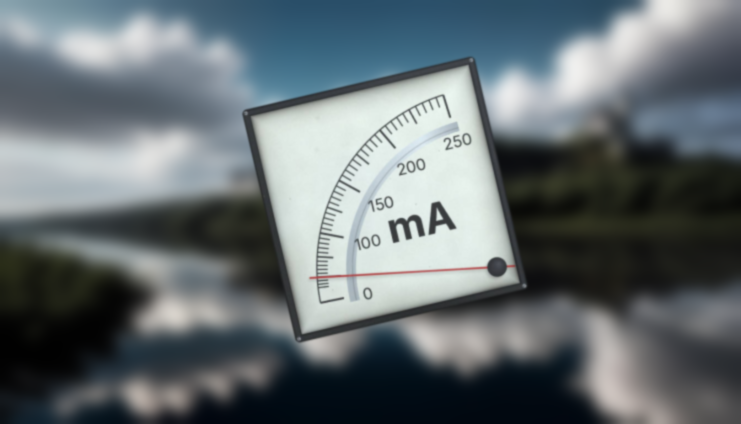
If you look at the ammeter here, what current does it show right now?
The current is 50 mA
